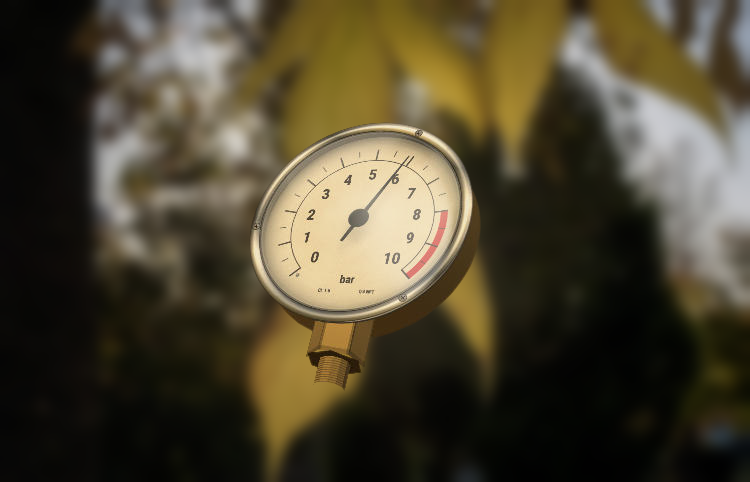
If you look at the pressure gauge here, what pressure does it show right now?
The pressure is 6 bar
